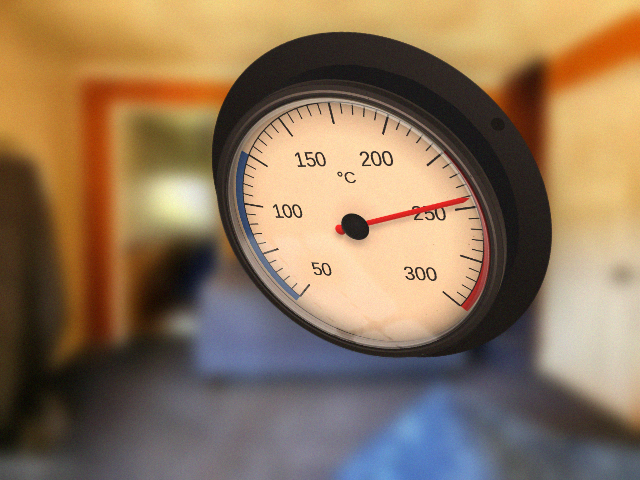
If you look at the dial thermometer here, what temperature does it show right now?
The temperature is 245 °C
